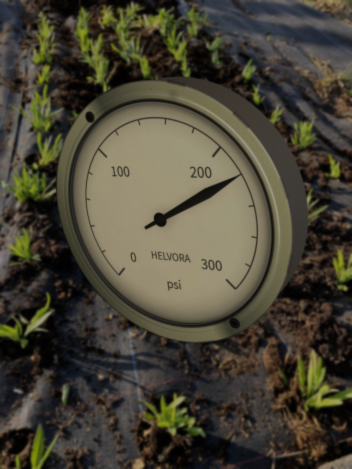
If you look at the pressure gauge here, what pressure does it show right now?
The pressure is 220 psi
